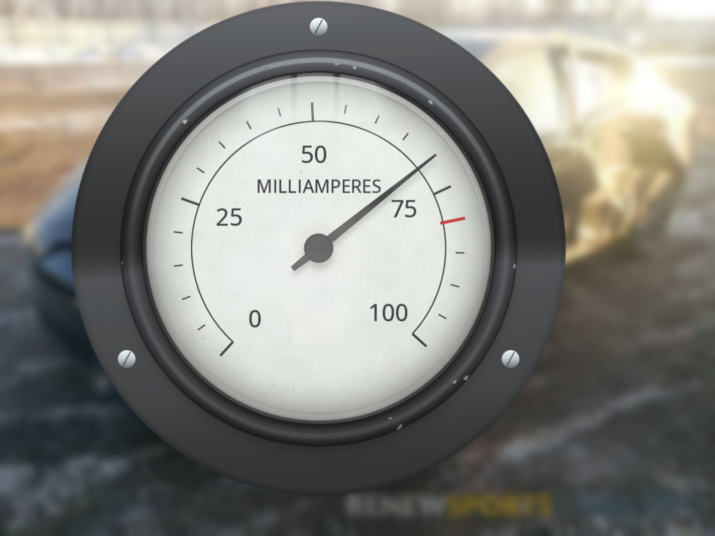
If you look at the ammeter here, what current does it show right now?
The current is 70 mA
